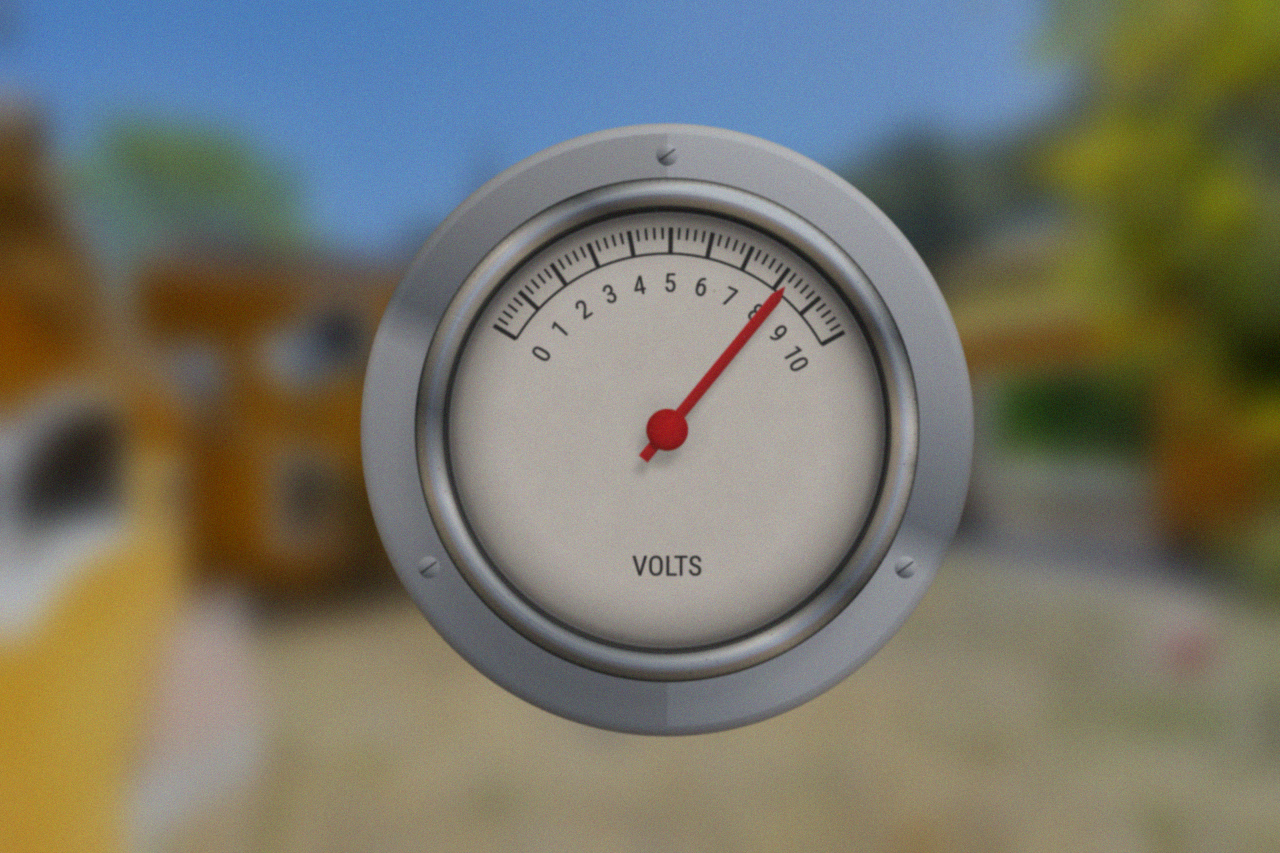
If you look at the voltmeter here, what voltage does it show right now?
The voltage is 8.2 V
